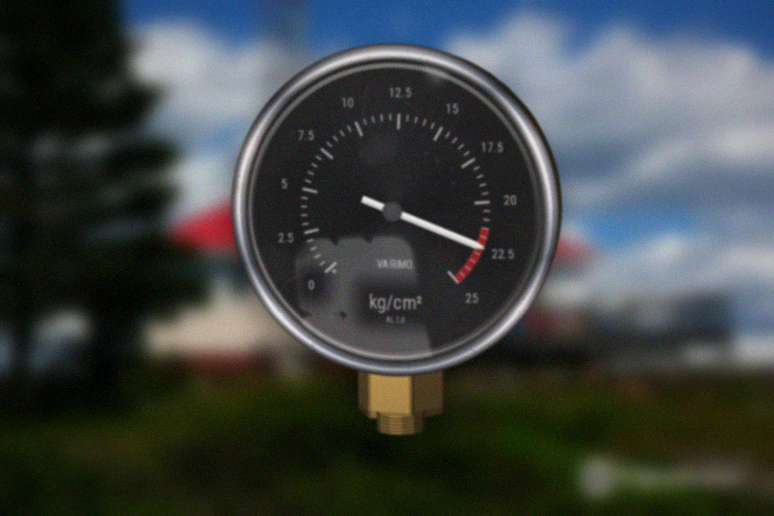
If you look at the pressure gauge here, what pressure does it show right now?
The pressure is 22.5 kg/cm²
